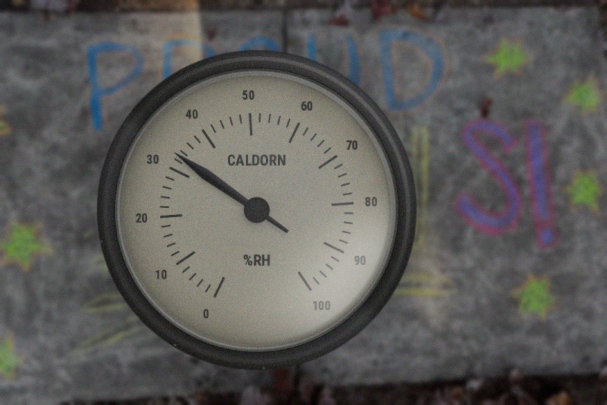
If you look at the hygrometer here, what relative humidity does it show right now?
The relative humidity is 33 %
